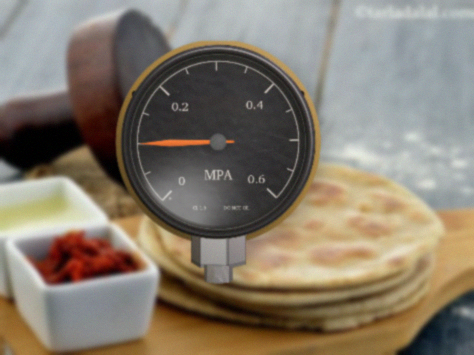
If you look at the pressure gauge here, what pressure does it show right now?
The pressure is 0.1 MPa
